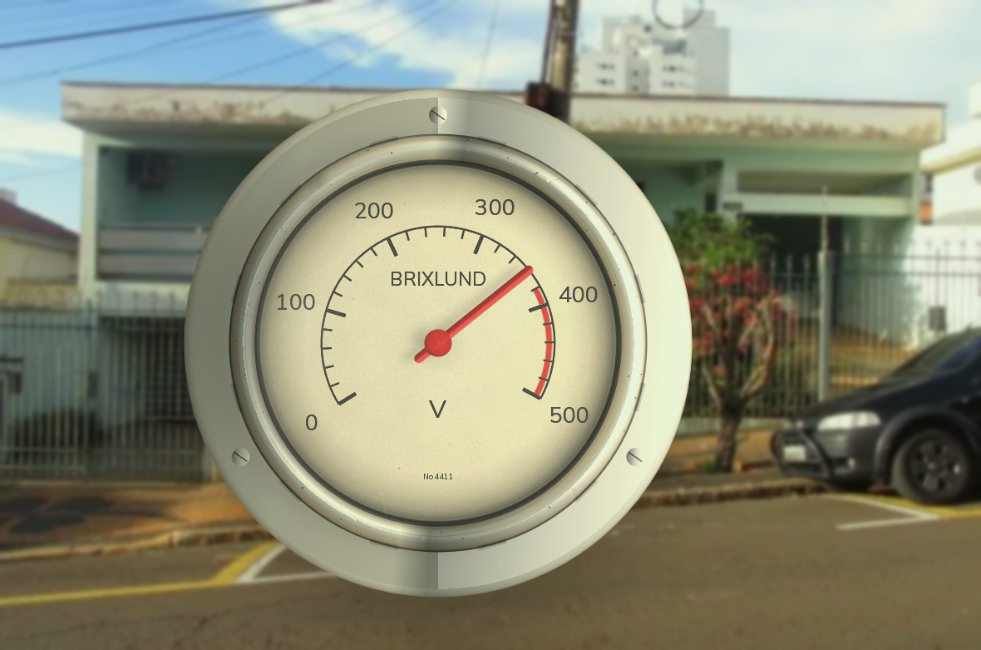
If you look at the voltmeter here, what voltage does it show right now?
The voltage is 360 V
